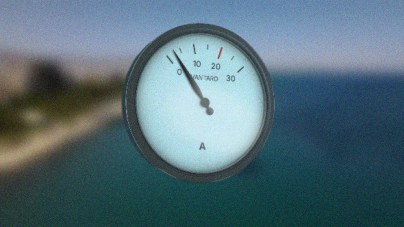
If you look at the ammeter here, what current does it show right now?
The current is 2.5 A
